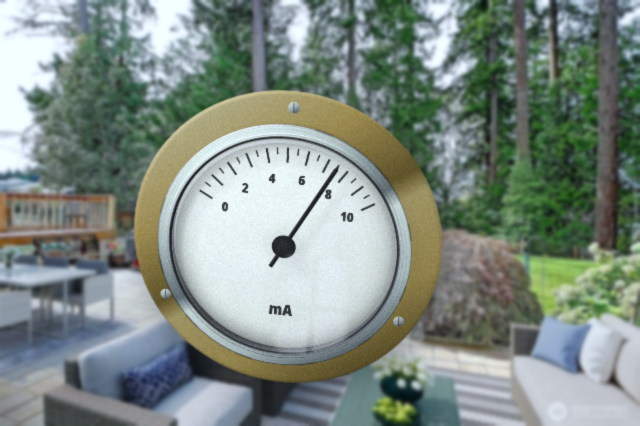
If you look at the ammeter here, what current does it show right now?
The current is 7.5 mA
